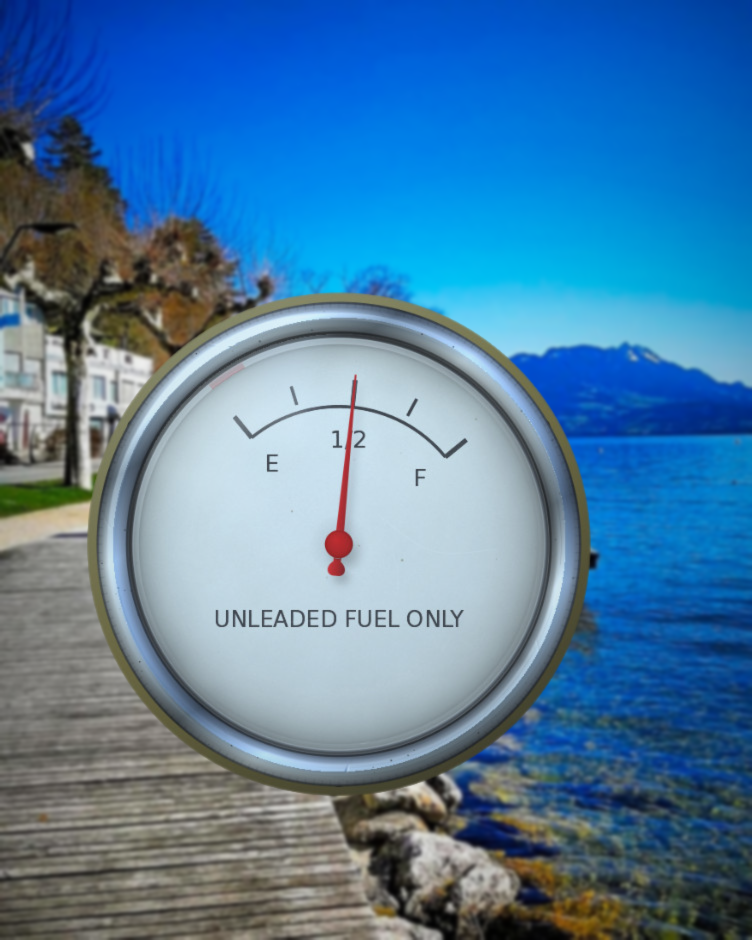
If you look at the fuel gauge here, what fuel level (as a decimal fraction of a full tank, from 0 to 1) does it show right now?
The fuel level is 0.5
